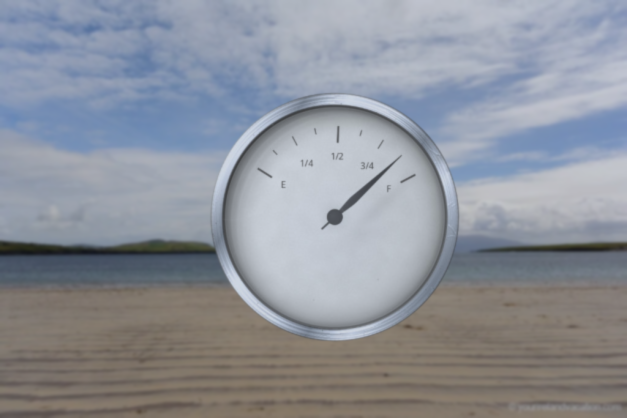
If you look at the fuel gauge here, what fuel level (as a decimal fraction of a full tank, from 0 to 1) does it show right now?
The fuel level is 0.875
